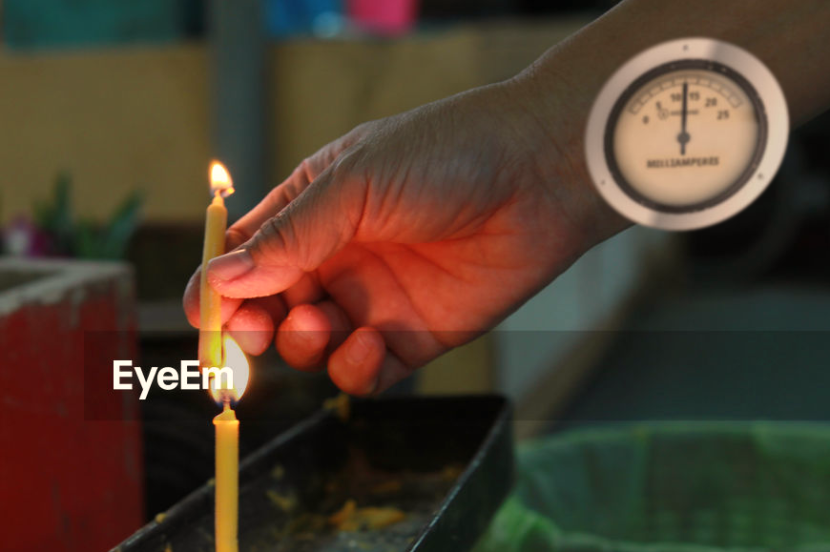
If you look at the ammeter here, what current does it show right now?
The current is 12.5 mA
